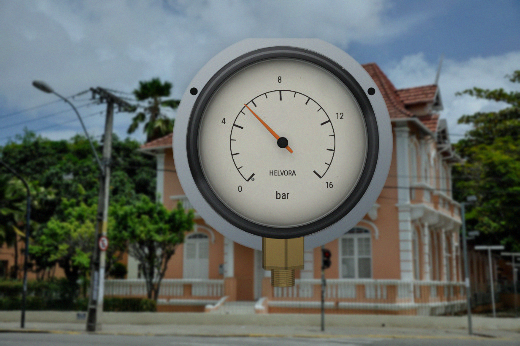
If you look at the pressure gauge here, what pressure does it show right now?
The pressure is 5.5 bar
